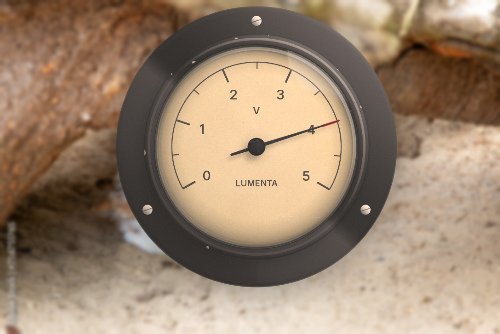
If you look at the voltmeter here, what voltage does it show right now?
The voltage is 4 V
